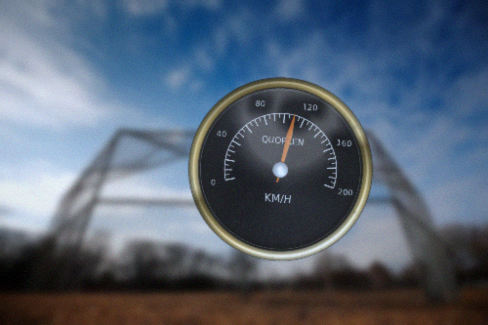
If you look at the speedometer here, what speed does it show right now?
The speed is 110 km/h
